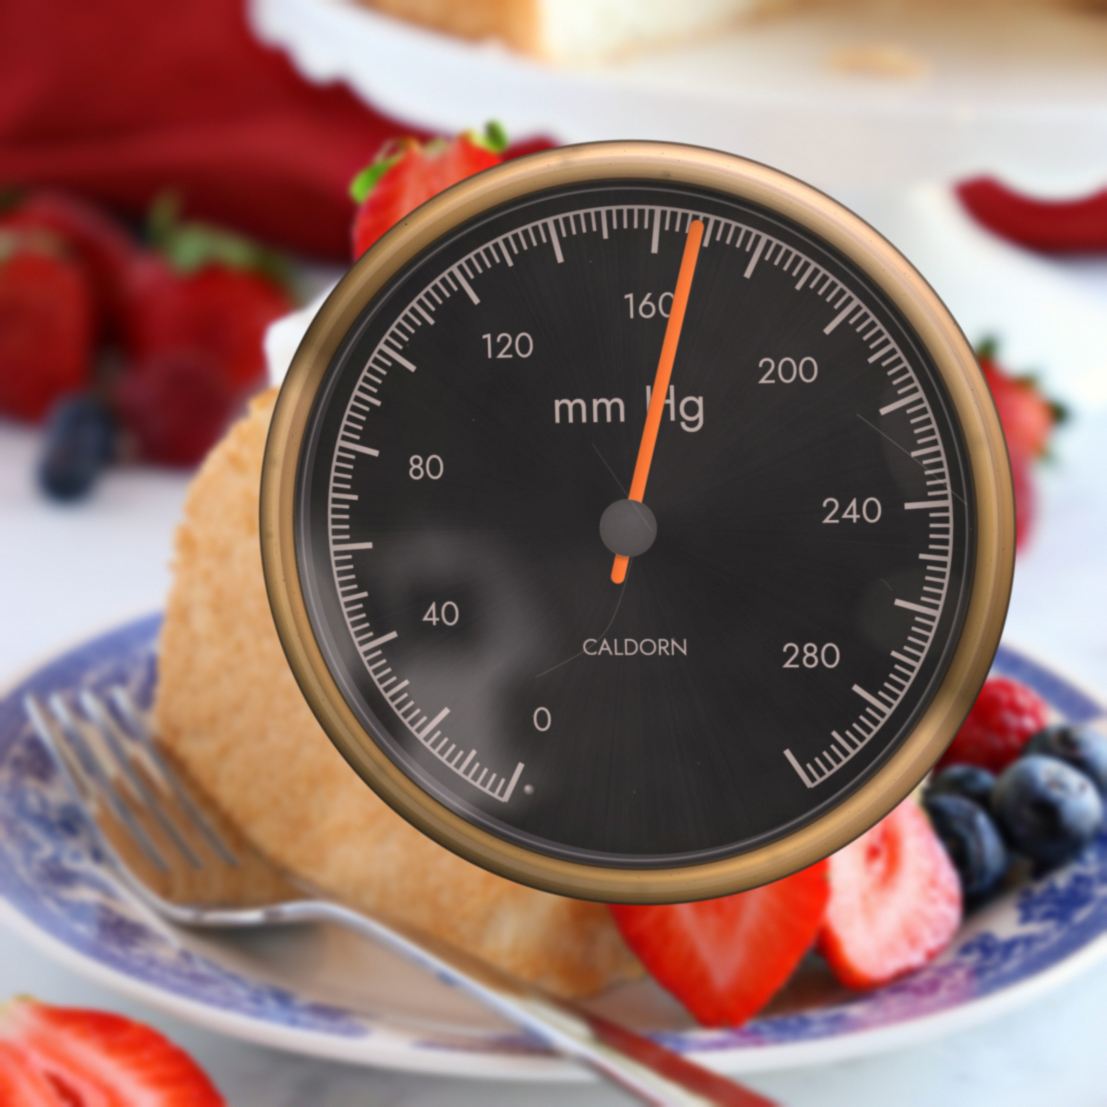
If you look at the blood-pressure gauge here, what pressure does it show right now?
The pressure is 168 mmHg
